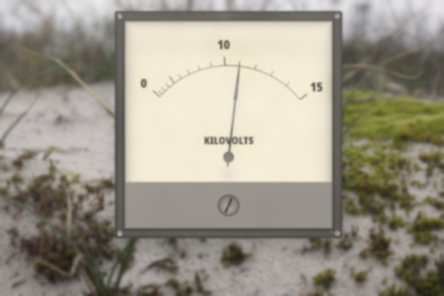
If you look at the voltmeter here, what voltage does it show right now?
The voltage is 11 kV
